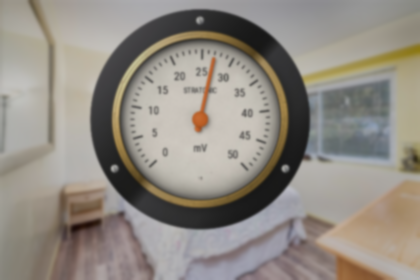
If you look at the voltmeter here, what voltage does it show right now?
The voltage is 27 mV
